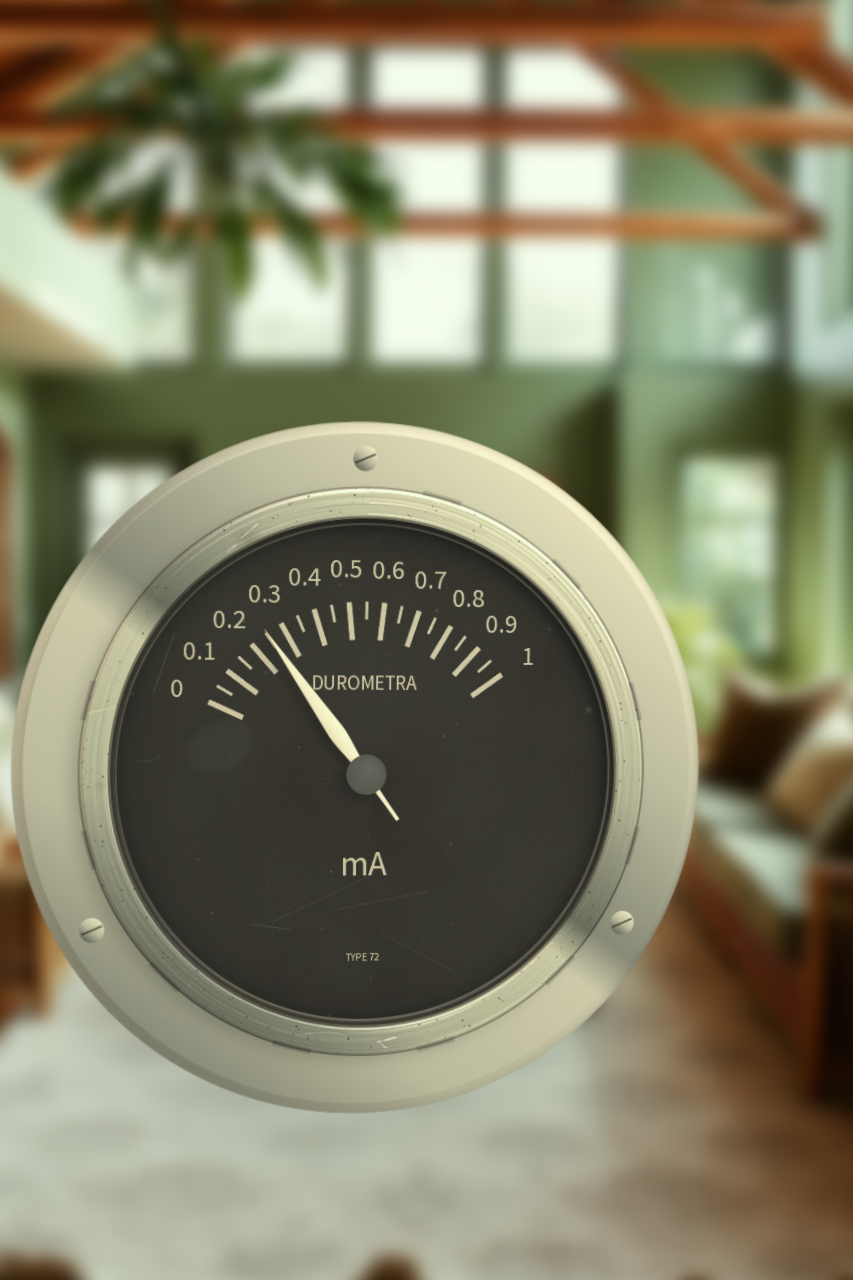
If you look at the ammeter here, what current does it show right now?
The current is 0.25 mA
